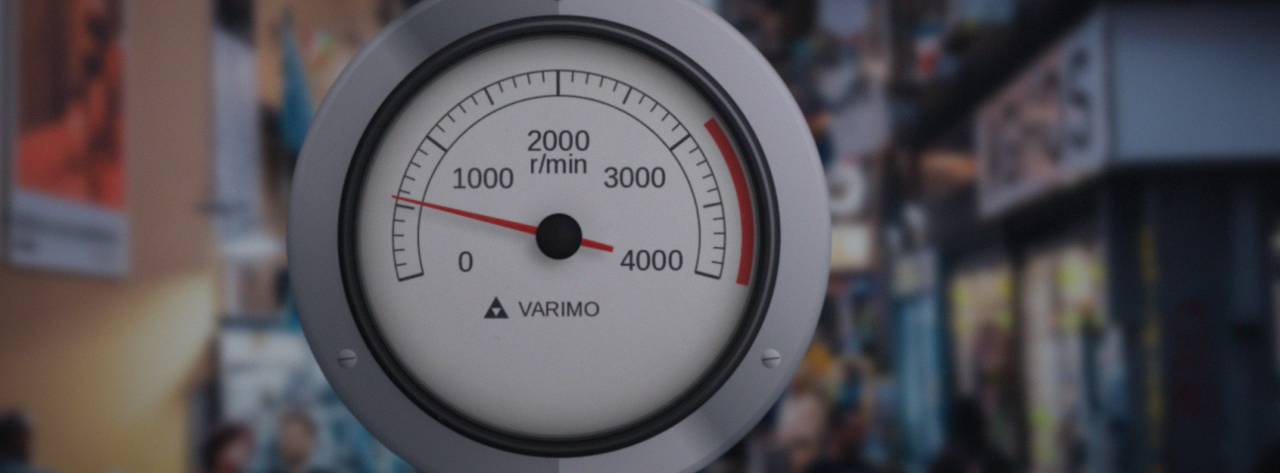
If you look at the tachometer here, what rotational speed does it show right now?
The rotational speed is 550 rpm
